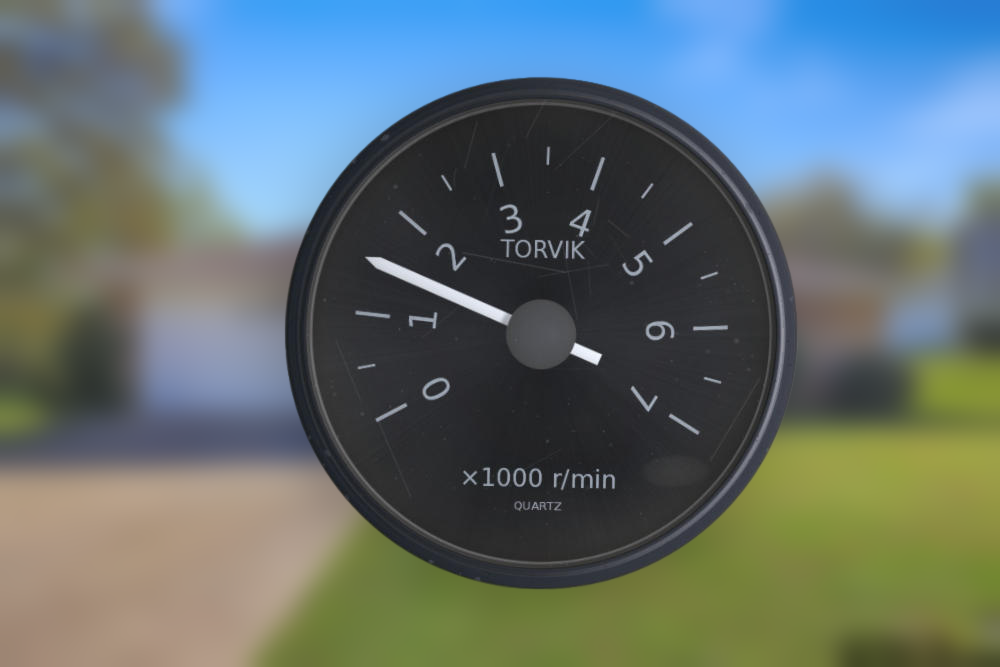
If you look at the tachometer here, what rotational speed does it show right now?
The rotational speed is 1500 rpm
